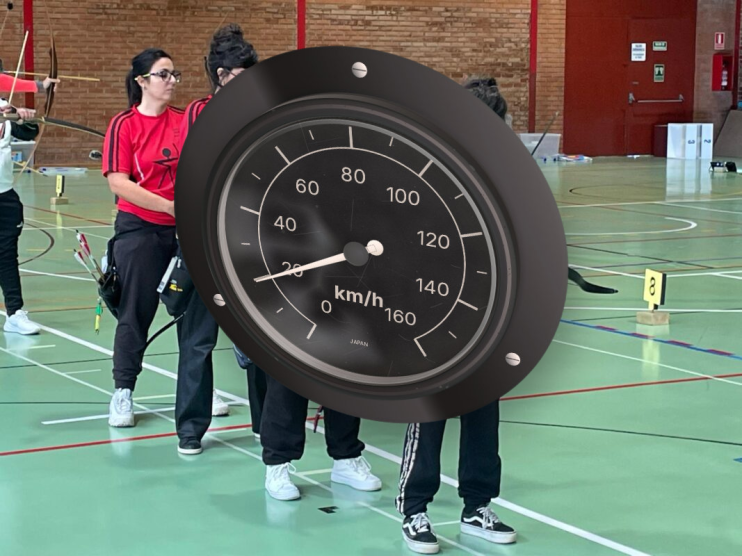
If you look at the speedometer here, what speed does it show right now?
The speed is 20 km/h
